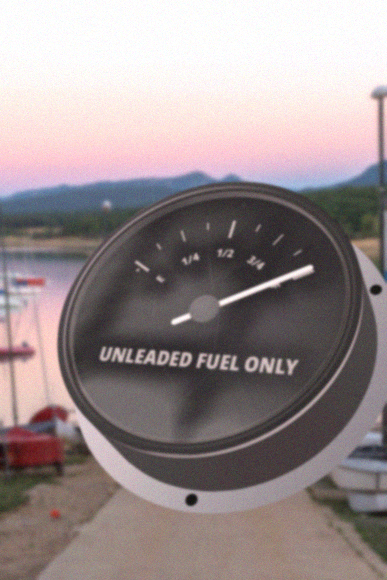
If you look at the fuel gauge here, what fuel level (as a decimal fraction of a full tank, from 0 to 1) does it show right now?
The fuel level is 1
